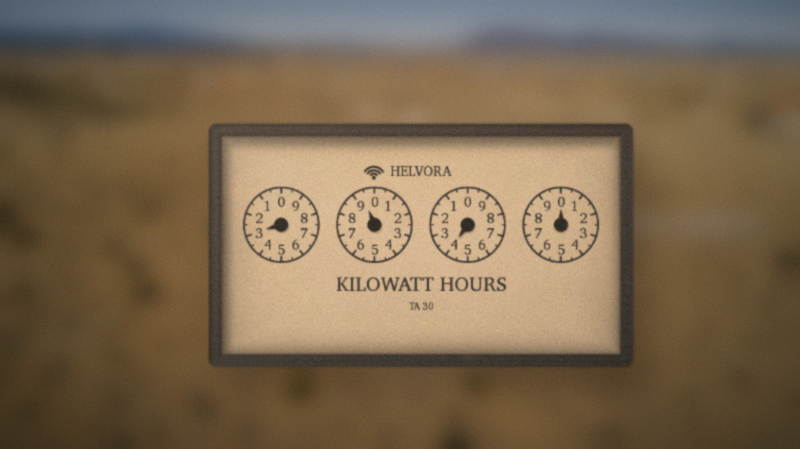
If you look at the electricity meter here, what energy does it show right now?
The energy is 2940 kWh
